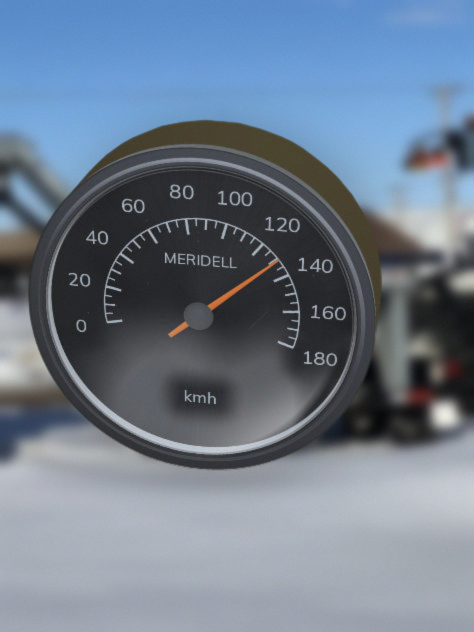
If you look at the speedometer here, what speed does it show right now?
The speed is 130 km/h
